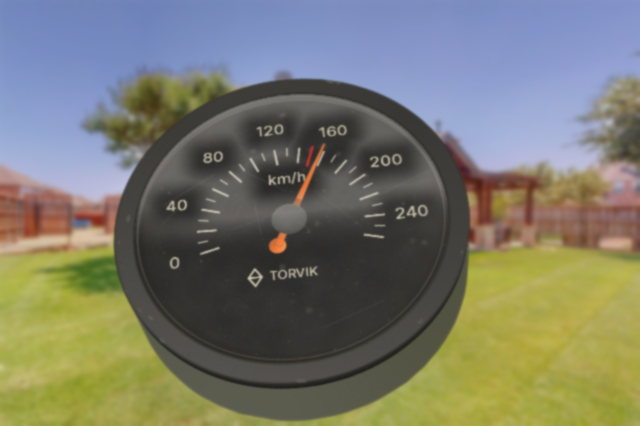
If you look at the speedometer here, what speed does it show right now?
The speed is 160 km/h
